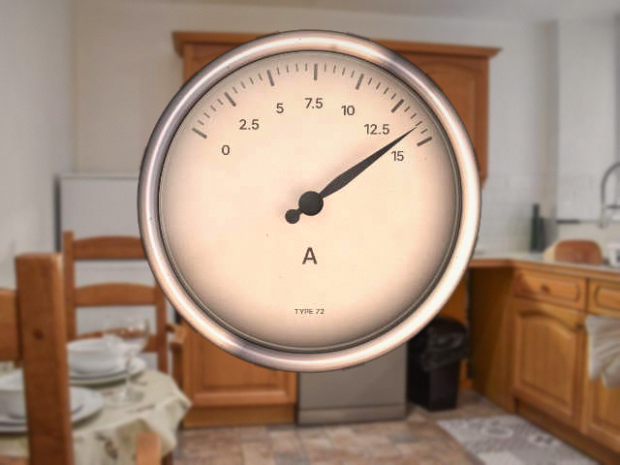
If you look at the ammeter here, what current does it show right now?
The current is 14 A
